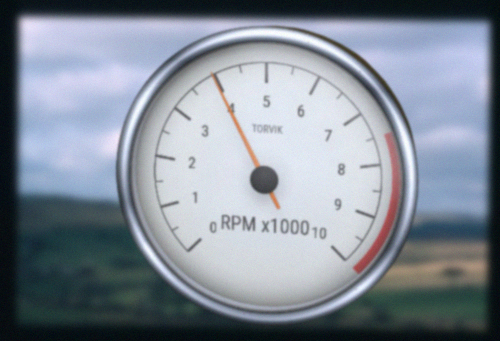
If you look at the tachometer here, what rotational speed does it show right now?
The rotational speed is 4000 rpm
